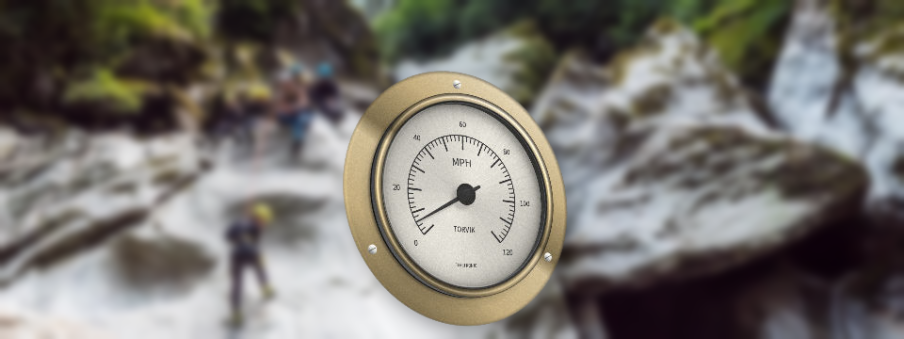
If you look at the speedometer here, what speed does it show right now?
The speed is 6 mph
